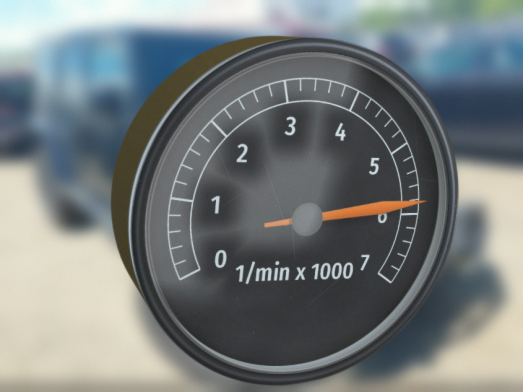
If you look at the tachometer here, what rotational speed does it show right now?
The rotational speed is 5800 rpm
